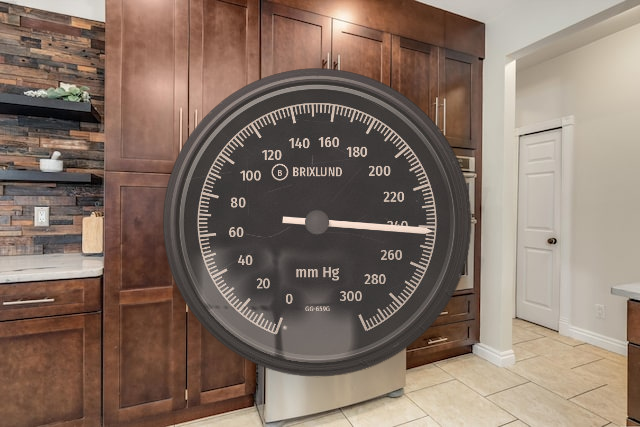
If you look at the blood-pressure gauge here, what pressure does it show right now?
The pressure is 242 mmHg
